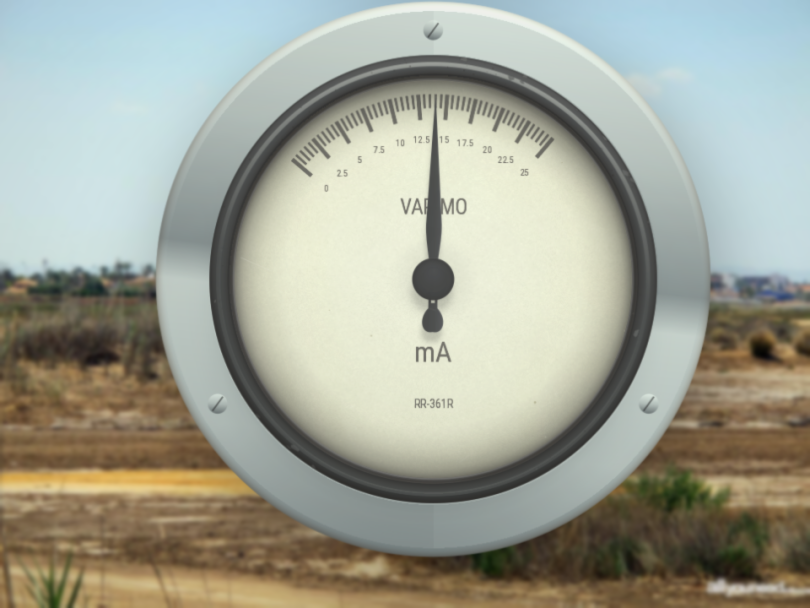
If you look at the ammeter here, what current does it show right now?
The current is 14 mA
